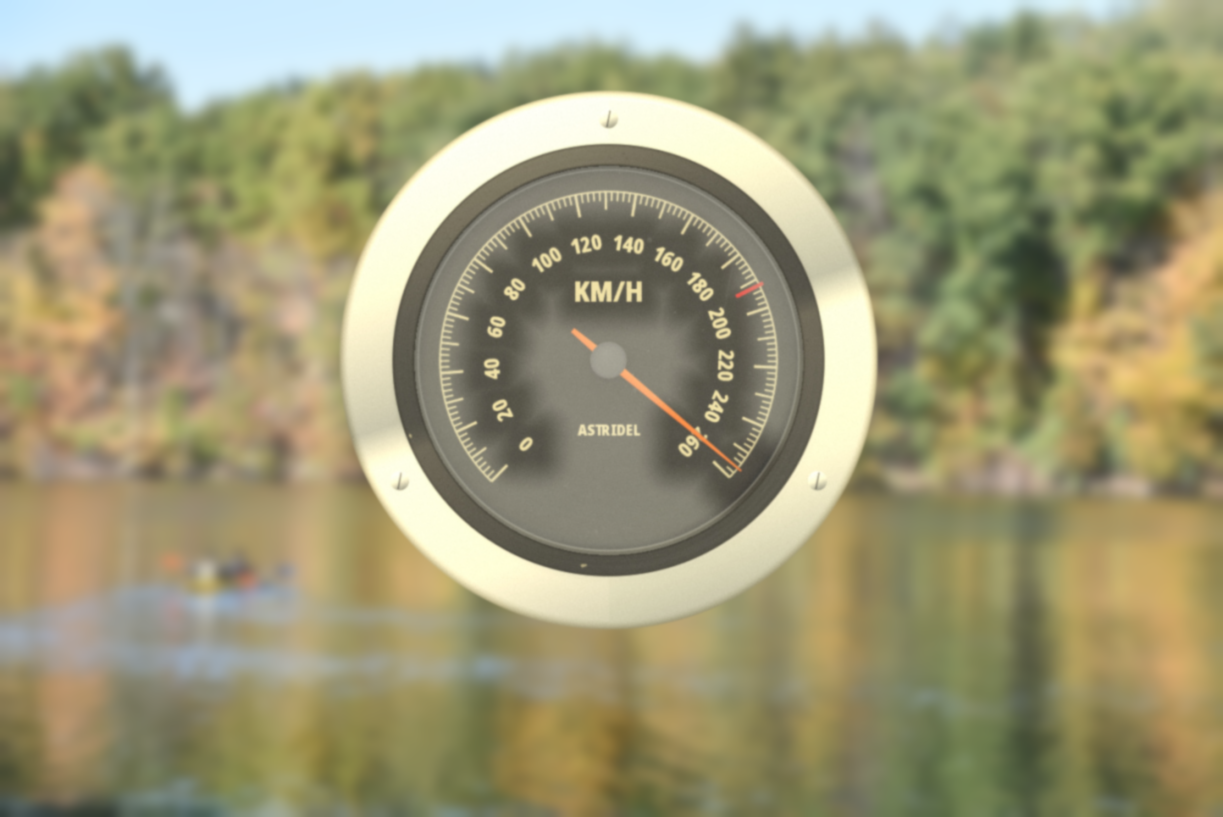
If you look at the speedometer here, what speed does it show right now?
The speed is 256 km/h
